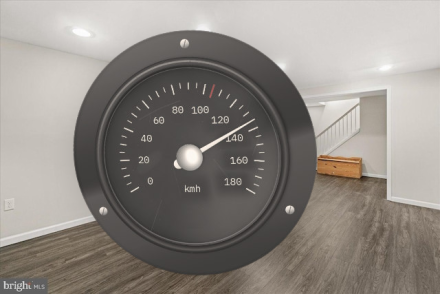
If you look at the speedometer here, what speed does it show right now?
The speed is 135 km/h
